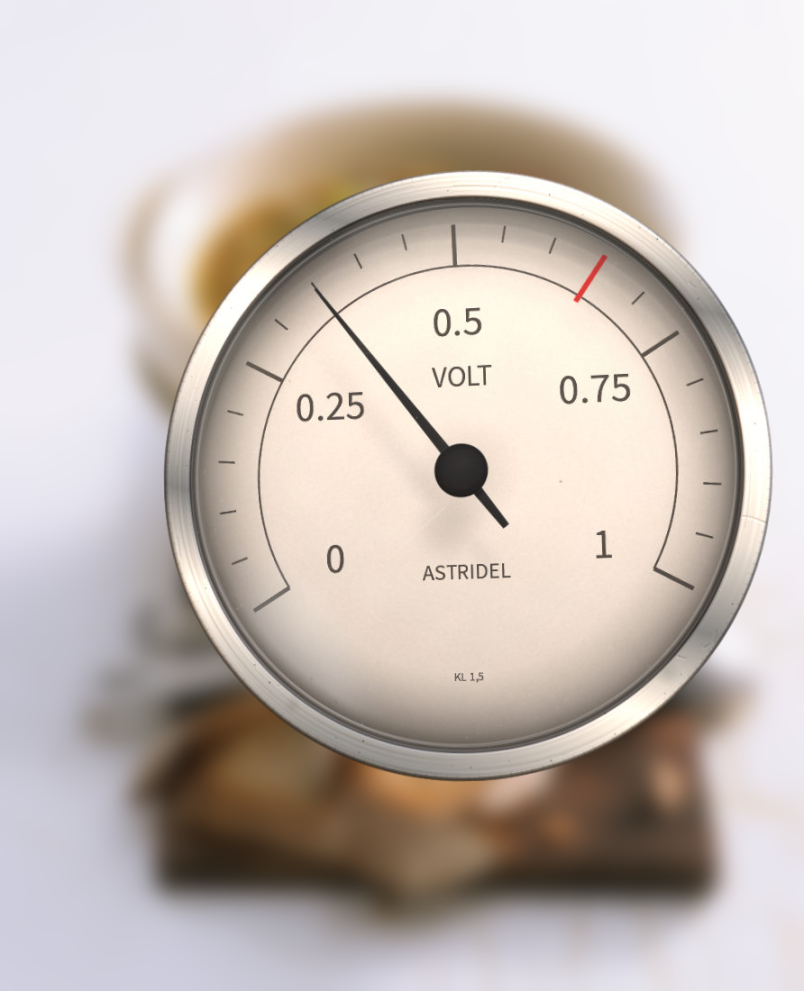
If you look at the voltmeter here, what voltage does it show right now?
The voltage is 0.35 V
